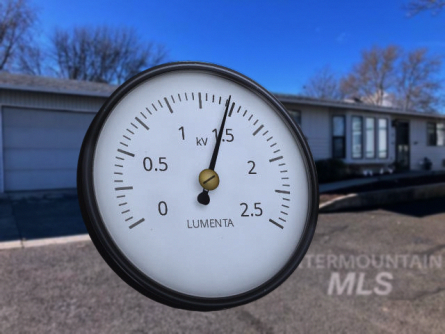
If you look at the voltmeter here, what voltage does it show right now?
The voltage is 1.45 kV
